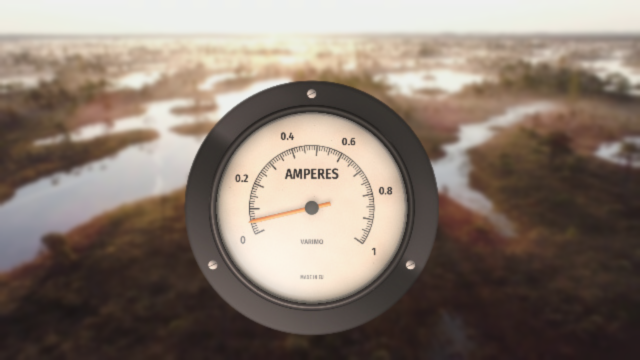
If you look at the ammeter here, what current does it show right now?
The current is 0.05 A
